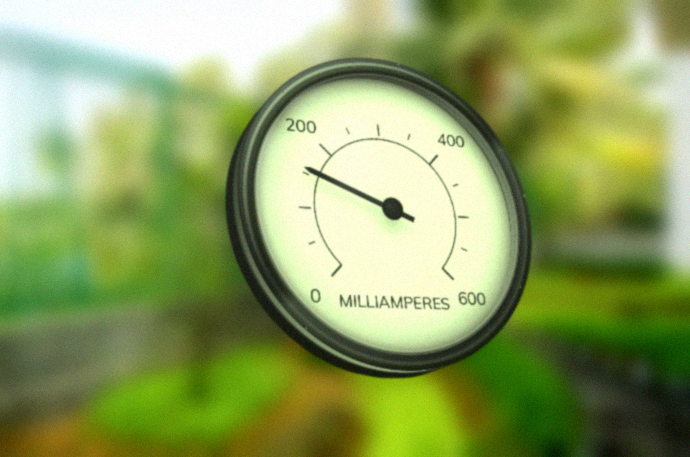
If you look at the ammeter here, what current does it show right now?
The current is 150 mA
